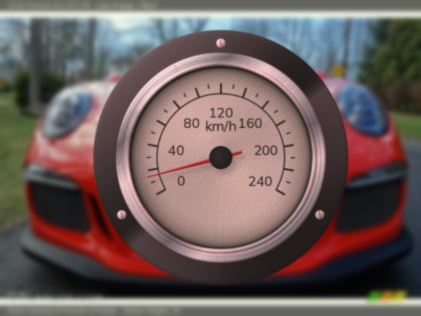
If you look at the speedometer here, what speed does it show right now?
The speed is 15 km/h
